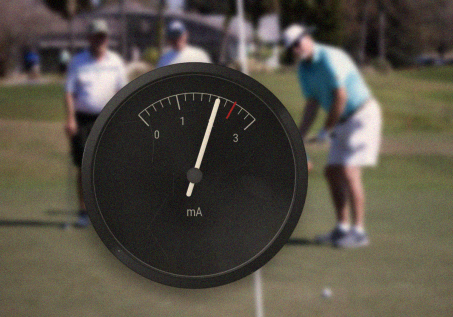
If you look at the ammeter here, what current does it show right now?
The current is 2 mA
